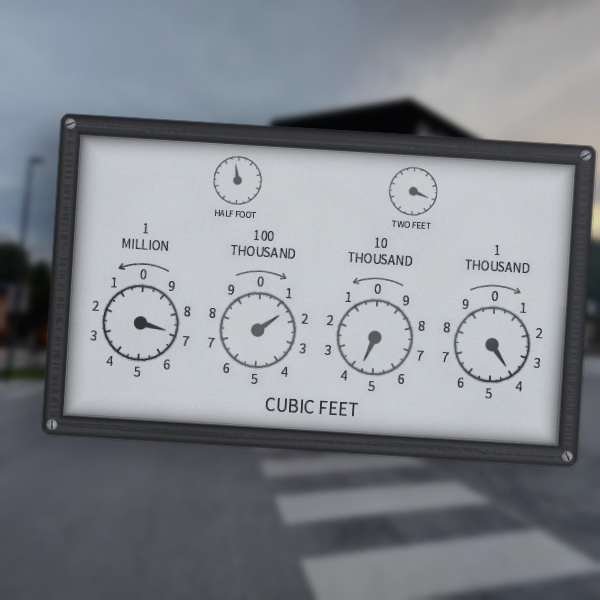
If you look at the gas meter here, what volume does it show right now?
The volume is 714400 ft³
